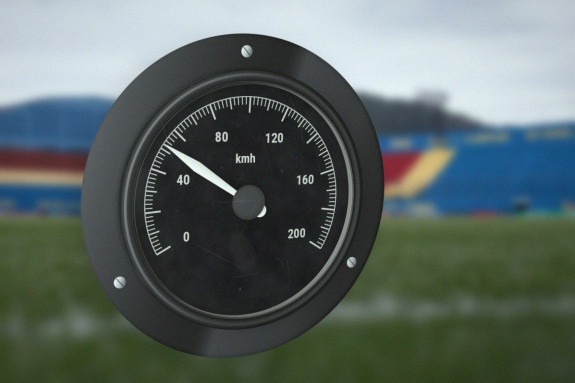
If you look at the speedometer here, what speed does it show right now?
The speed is 52 km/h
